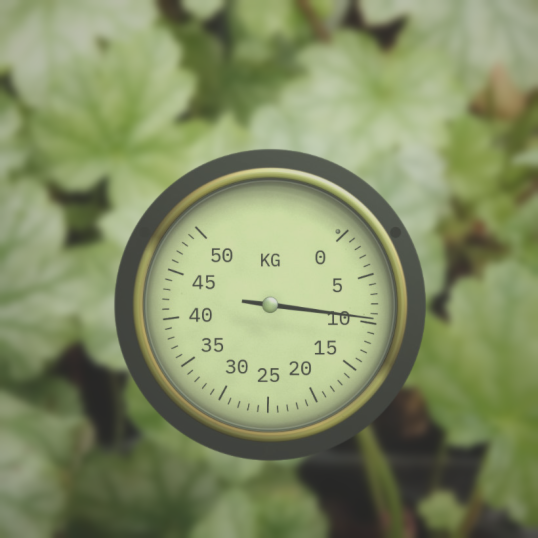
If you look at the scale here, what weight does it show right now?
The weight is 9.5 kg
